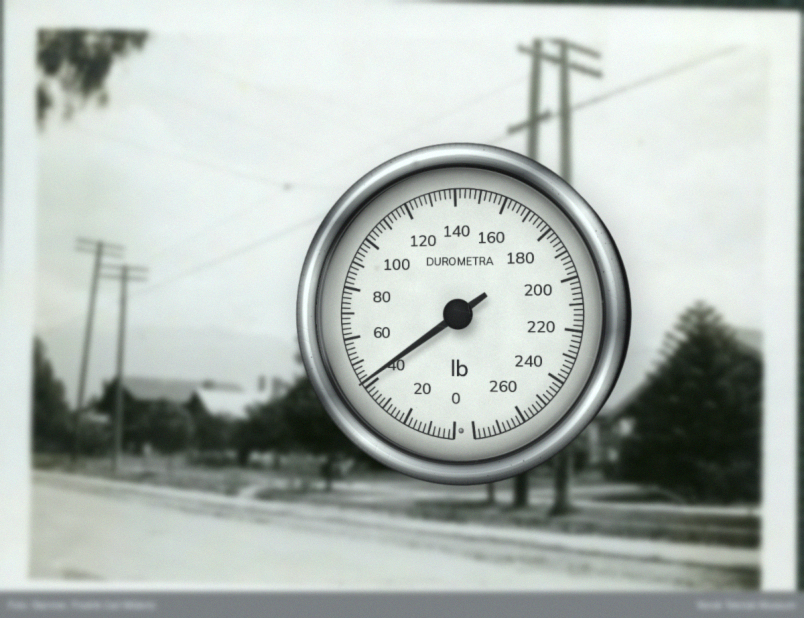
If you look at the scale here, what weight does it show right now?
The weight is 42 lb
